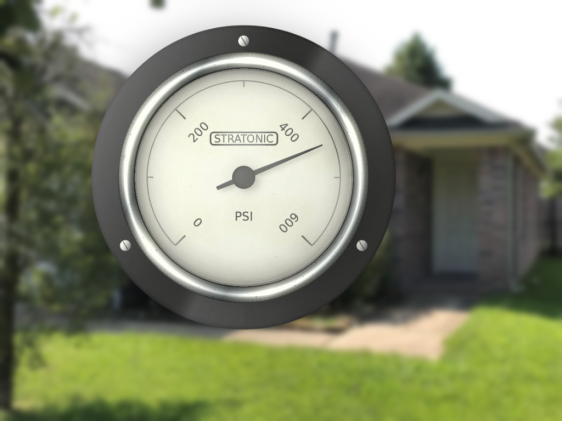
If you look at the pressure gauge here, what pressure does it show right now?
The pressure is 450 psi
